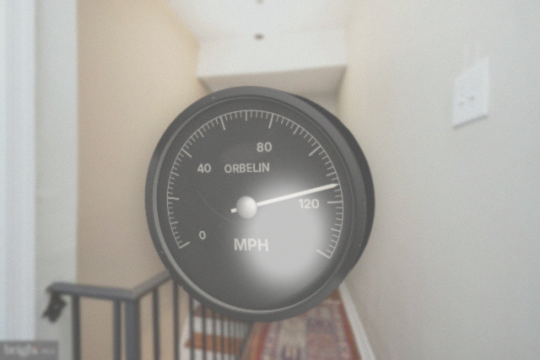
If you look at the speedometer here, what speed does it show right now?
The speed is 114 mph
